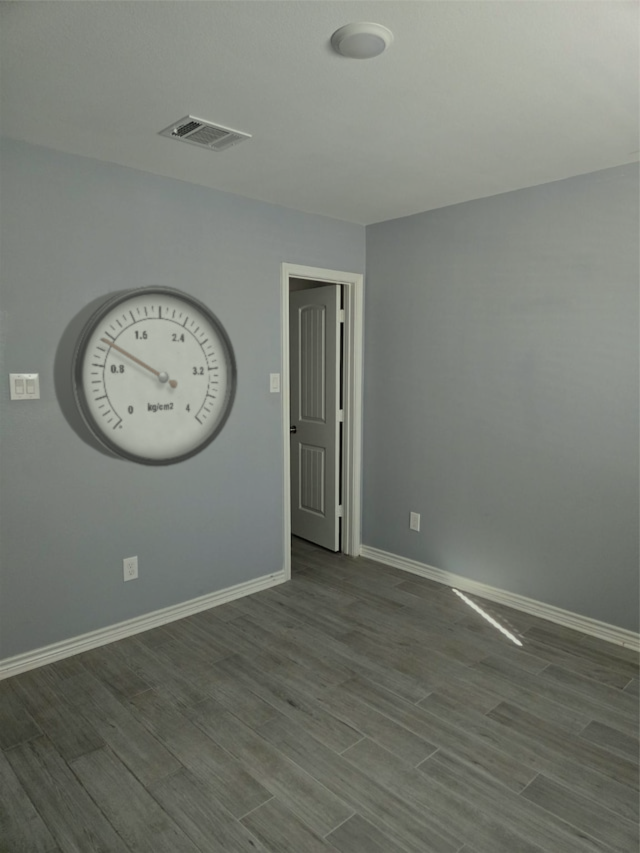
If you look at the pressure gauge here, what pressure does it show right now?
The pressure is 1.1 kg/cm²
